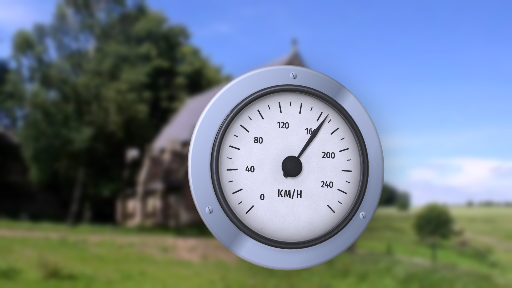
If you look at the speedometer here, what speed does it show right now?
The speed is 165 km/h
